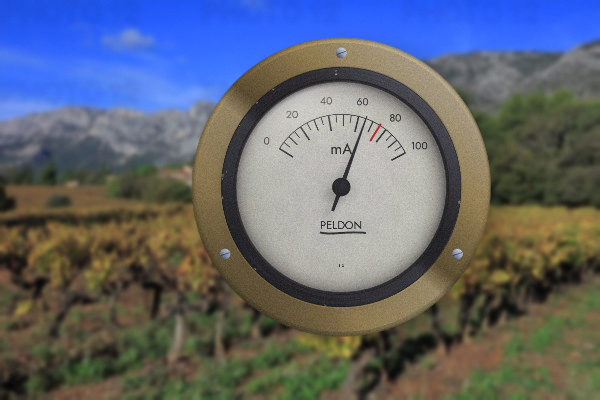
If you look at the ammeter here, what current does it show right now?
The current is 65 mA
